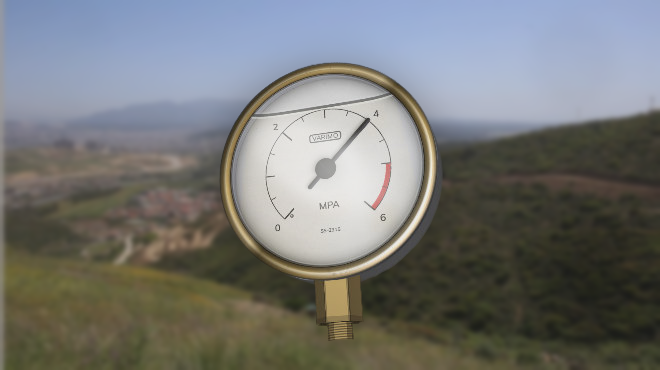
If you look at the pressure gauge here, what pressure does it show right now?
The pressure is 4 MPa
